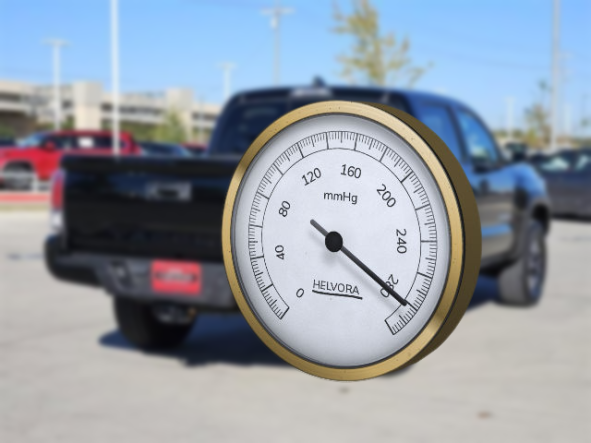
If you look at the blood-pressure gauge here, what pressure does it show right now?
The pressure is 280 mmHg
